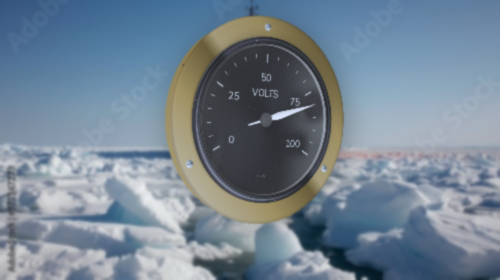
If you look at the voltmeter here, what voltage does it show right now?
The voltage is 80 V
